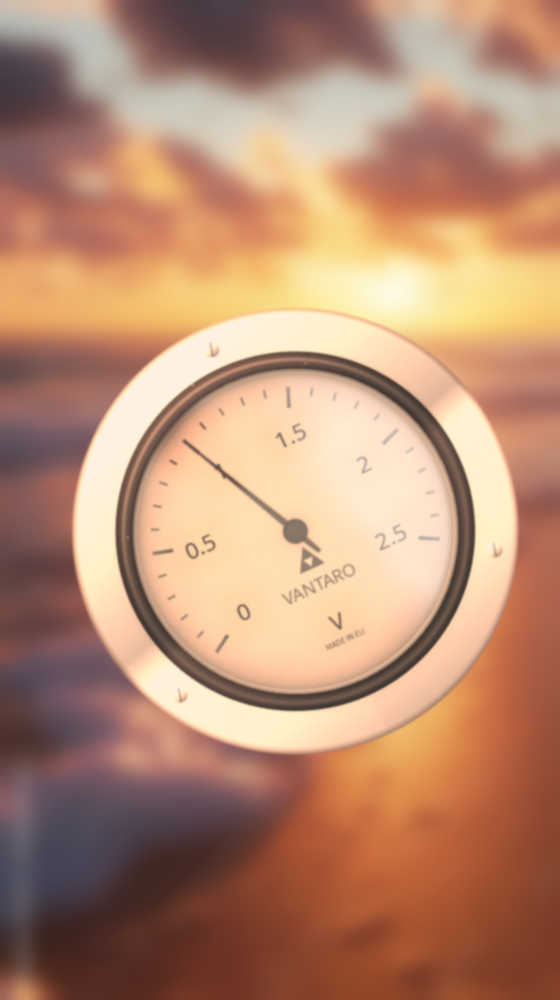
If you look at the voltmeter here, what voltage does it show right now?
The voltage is 1 V
